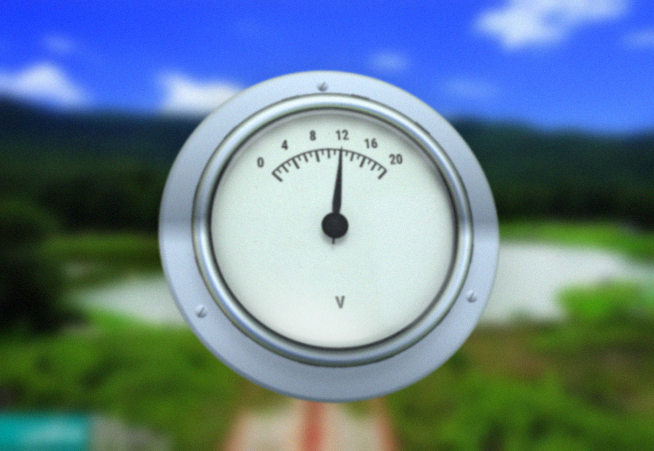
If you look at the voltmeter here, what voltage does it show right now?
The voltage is 12 V
